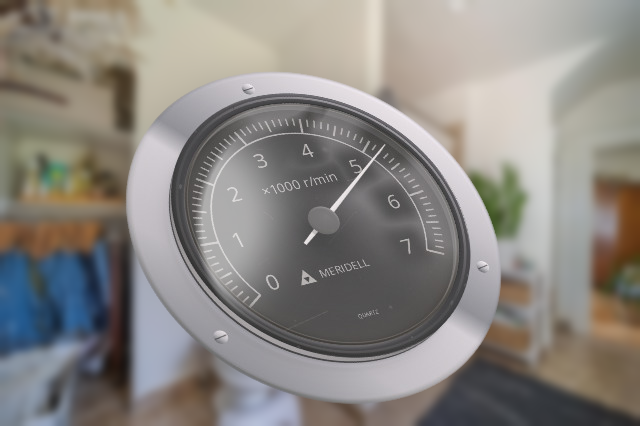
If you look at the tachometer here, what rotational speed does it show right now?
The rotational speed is 5200 rpm
